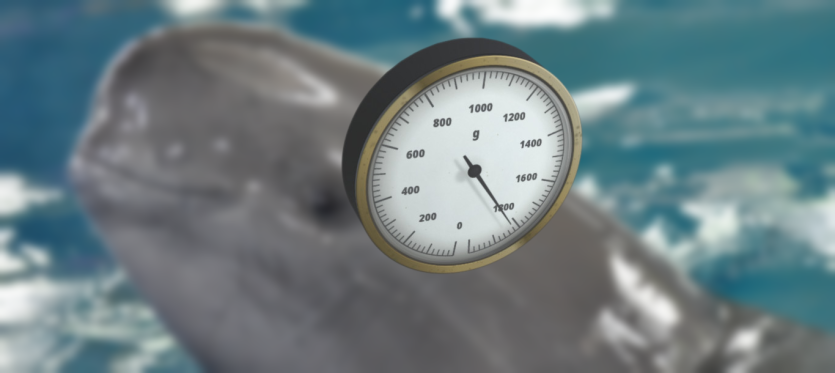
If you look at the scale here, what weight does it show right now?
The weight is 1820 g
